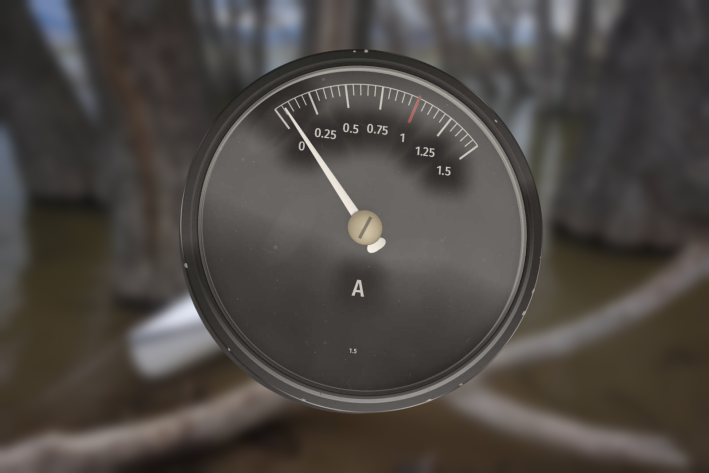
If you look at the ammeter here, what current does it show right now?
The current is 0.05 A
